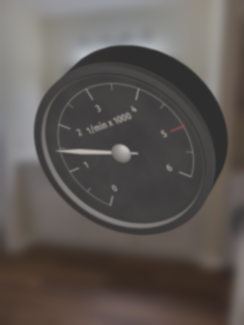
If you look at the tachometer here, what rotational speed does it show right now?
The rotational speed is 1500 rpm
